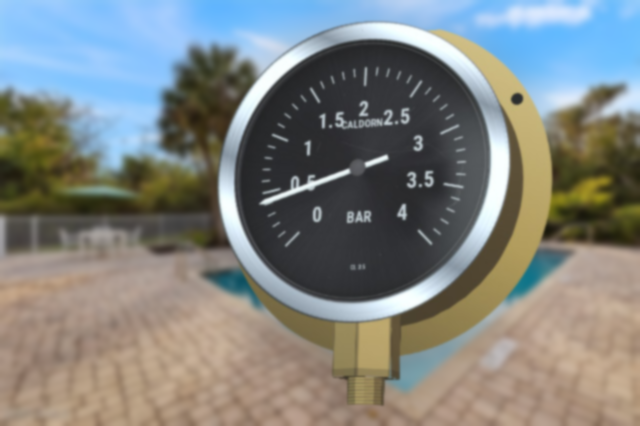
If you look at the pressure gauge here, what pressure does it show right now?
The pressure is 0.4 bar
